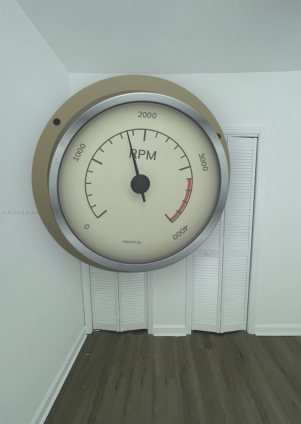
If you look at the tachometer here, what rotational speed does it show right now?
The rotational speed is 1700 rpm
